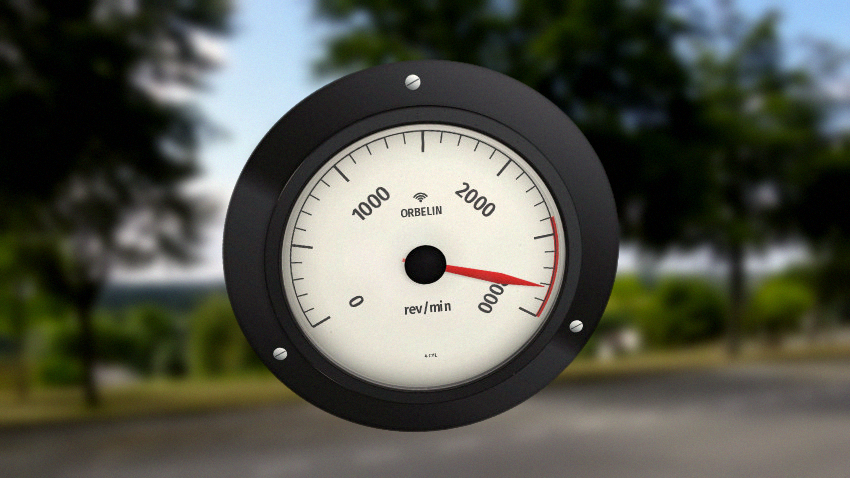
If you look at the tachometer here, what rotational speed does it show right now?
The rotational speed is 2800 rpm
